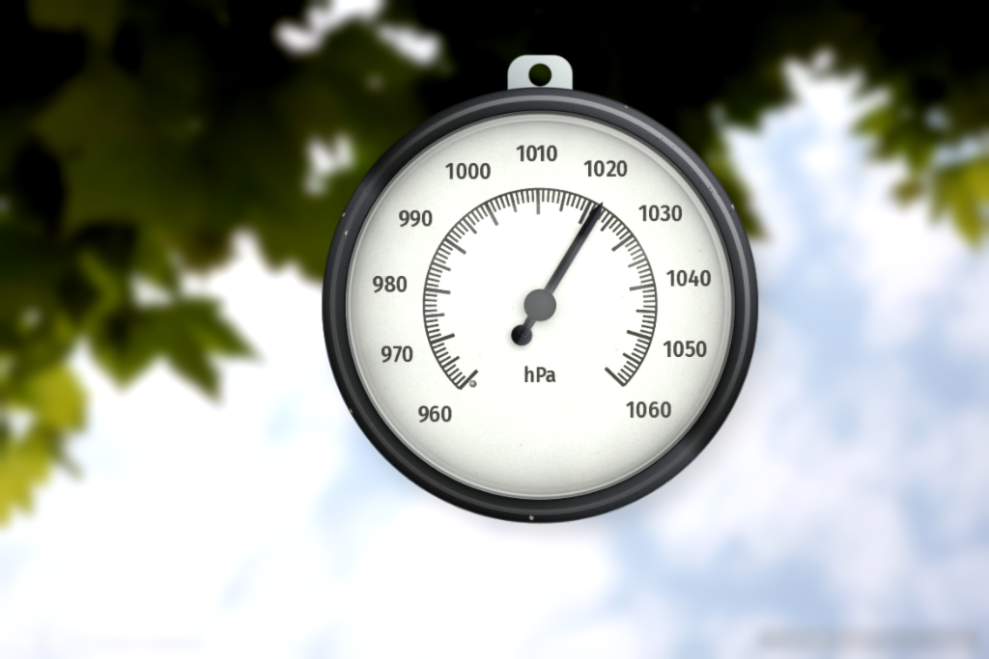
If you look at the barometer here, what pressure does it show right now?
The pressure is 1022 hPa
